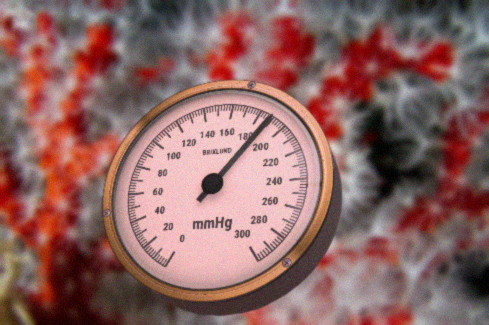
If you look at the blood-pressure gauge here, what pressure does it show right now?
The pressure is 190 mmHg
